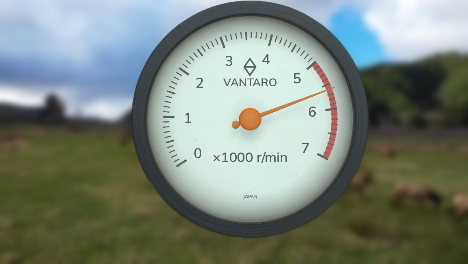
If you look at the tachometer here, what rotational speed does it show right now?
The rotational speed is 5600 rpm
